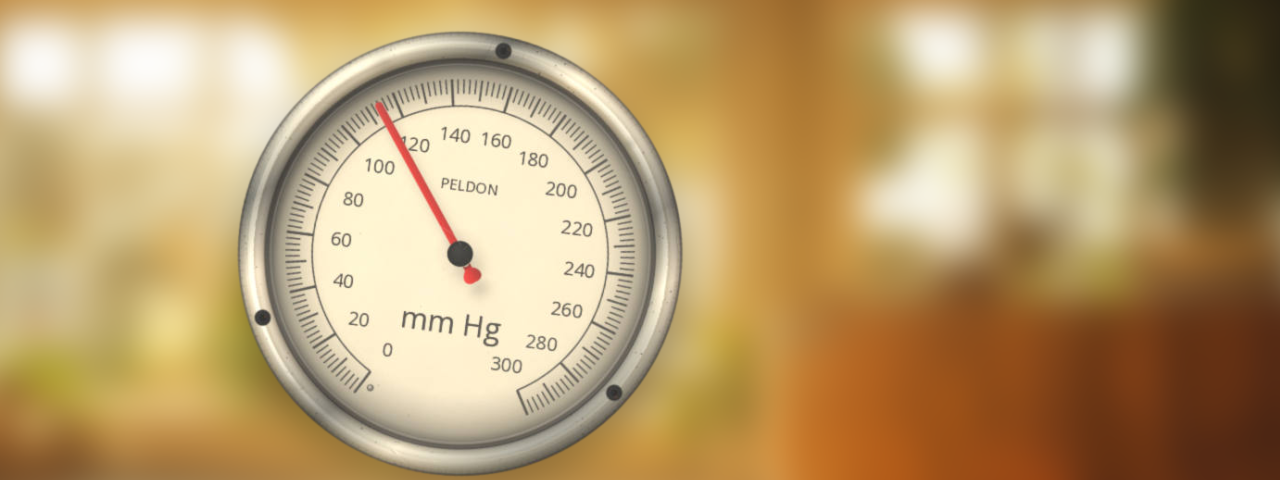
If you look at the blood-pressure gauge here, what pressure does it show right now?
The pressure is 114 mmHg
